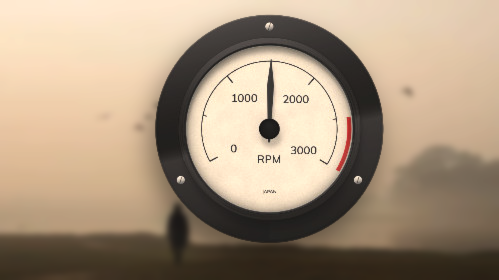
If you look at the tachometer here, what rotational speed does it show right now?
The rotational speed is 1500 rpm
